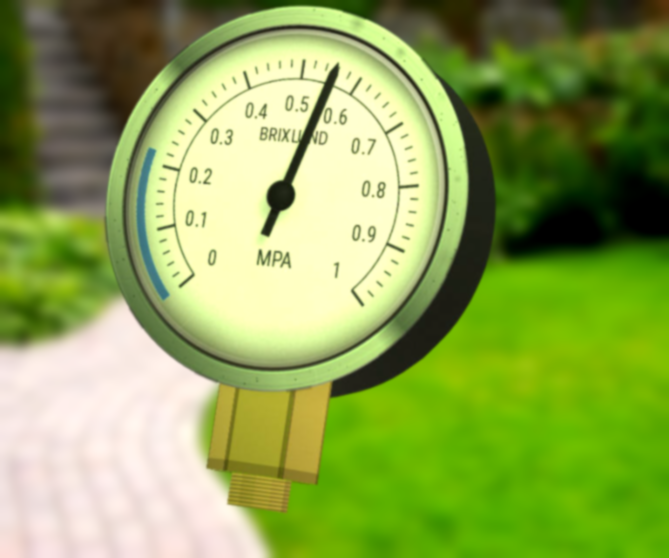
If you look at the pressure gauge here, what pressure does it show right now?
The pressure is 0.56 MPa
